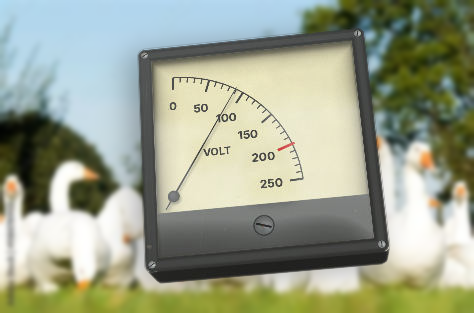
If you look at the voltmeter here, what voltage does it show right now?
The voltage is 90 V
